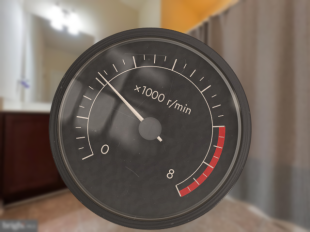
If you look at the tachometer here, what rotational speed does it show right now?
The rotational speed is 2125 rpm
